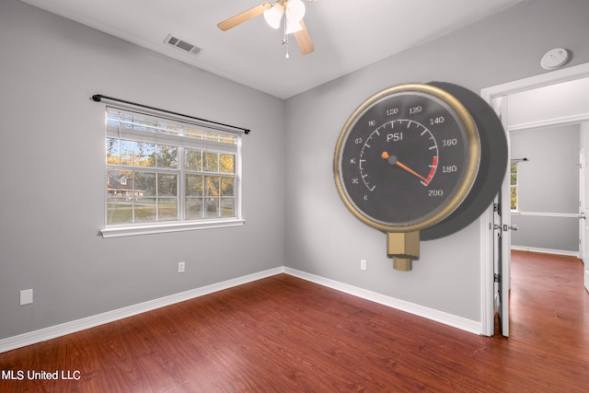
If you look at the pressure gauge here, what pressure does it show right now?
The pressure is 195 psi
